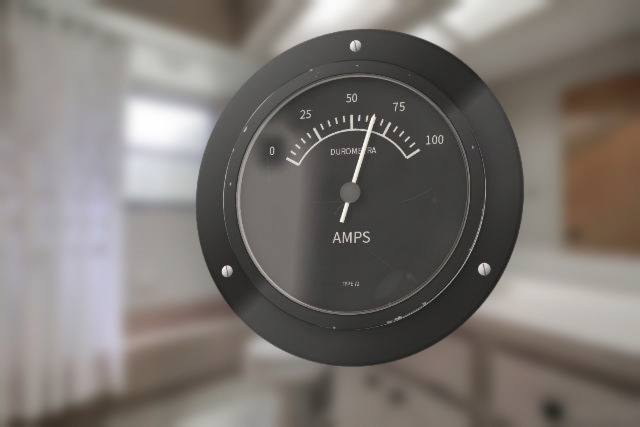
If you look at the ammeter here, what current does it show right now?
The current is 65 A
